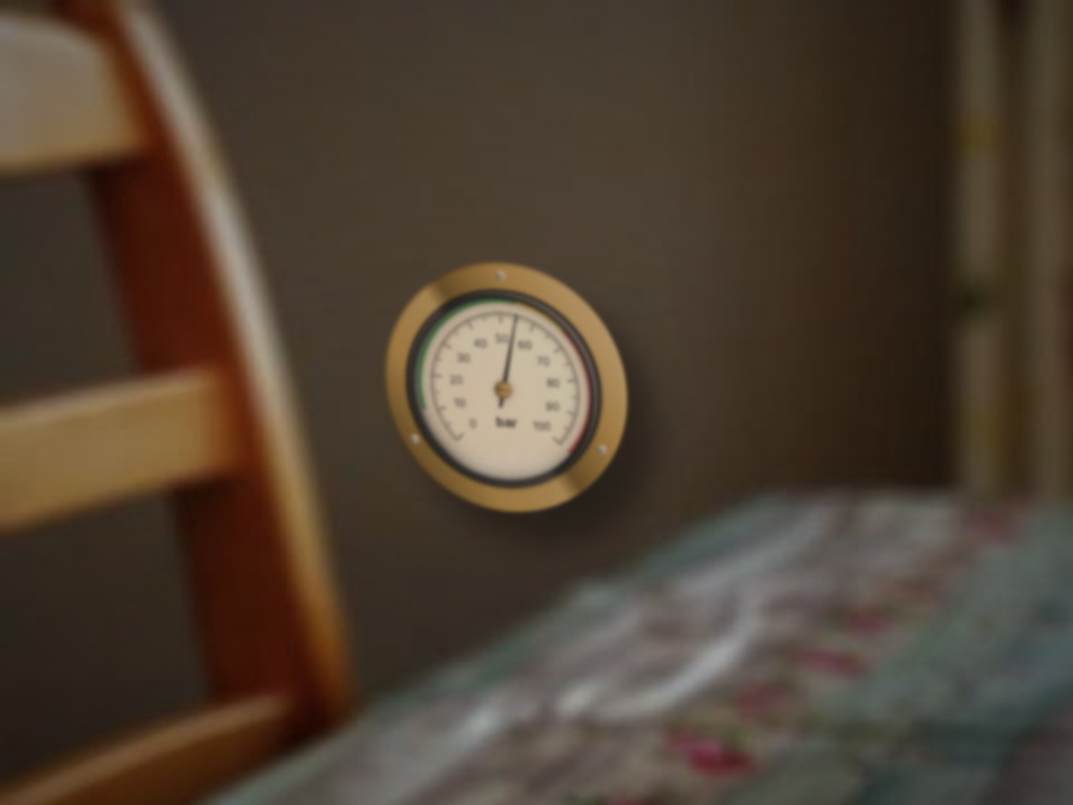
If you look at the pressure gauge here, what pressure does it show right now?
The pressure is 55 bar
